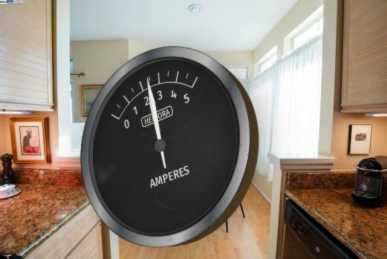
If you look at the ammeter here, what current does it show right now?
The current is 2.5 A
